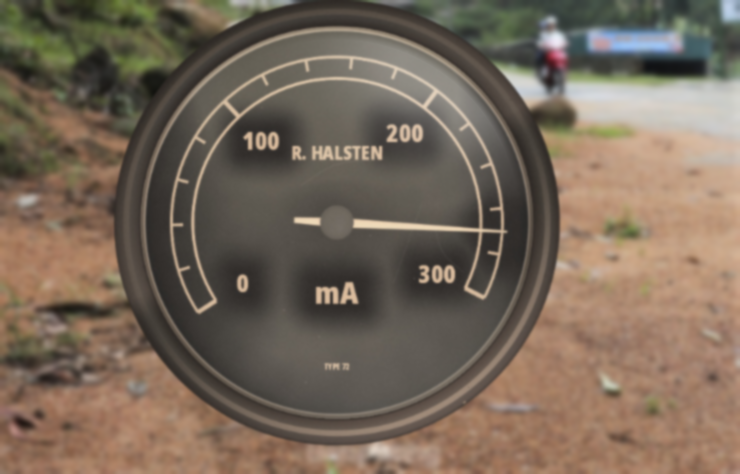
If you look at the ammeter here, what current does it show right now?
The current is 270 mA
